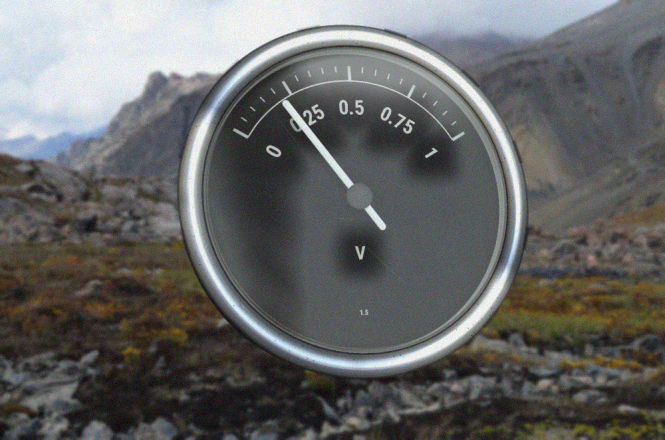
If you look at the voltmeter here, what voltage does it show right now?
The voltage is 0.2 V
